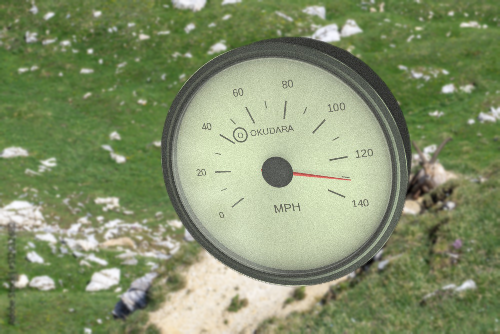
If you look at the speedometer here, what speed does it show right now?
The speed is 130 mph
